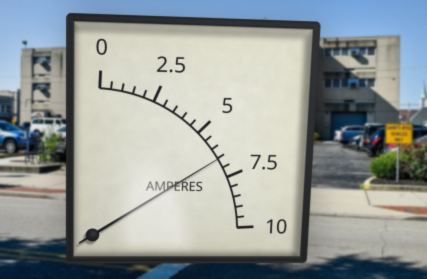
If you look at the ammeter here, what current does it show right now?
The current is 6.5 A
